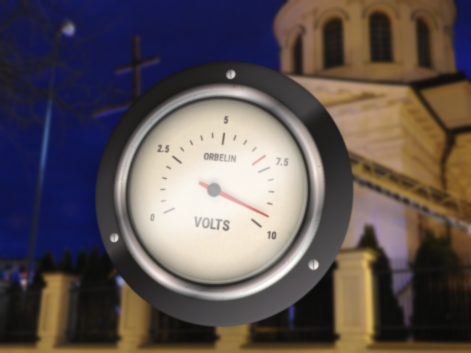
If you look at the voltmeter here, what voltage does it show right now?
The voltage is 9.5 V
